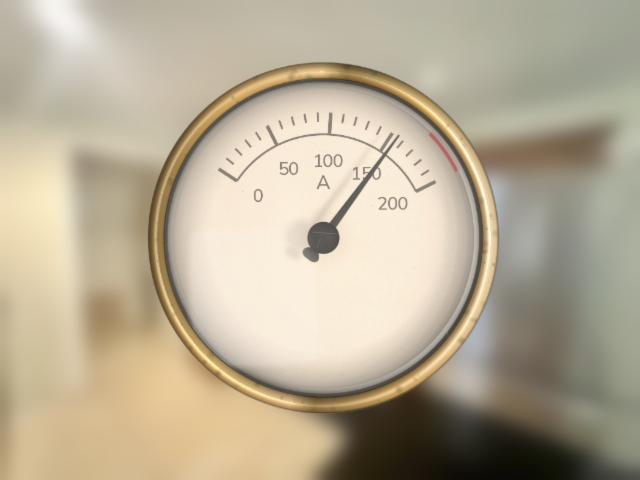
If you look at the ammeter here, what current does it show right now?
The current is 155 A
